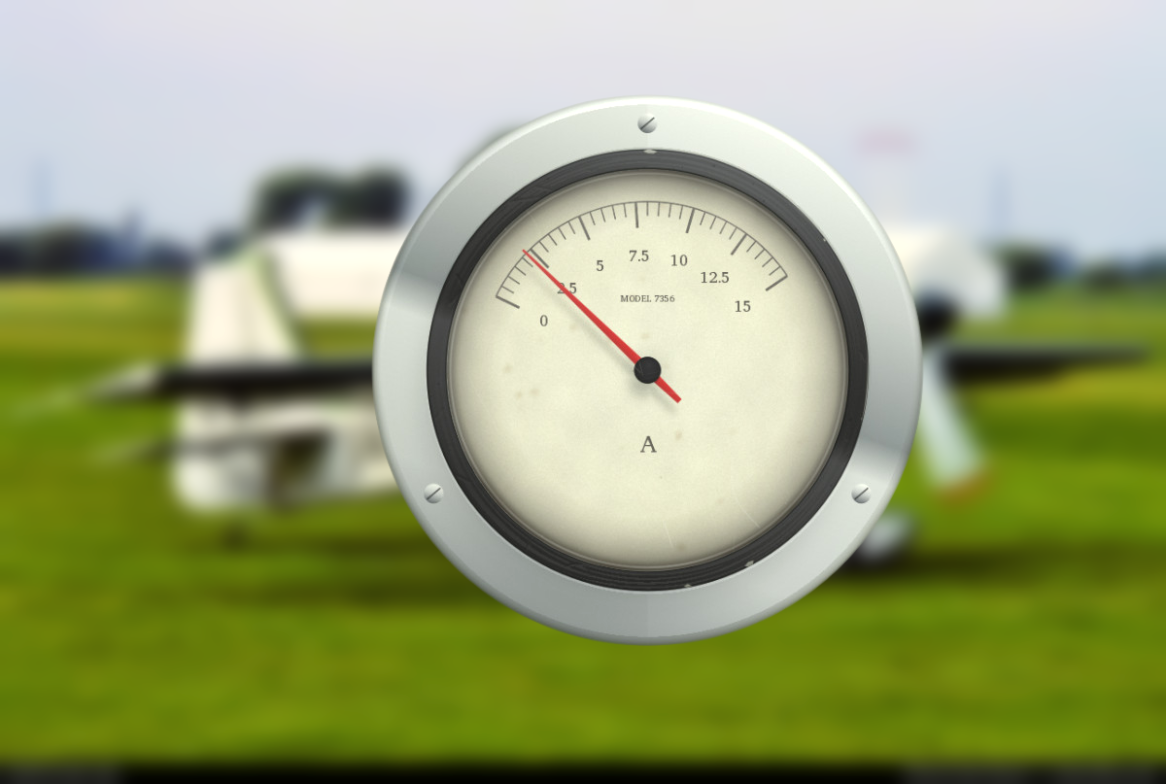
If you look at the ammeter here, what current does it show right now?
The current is 2.25 A
